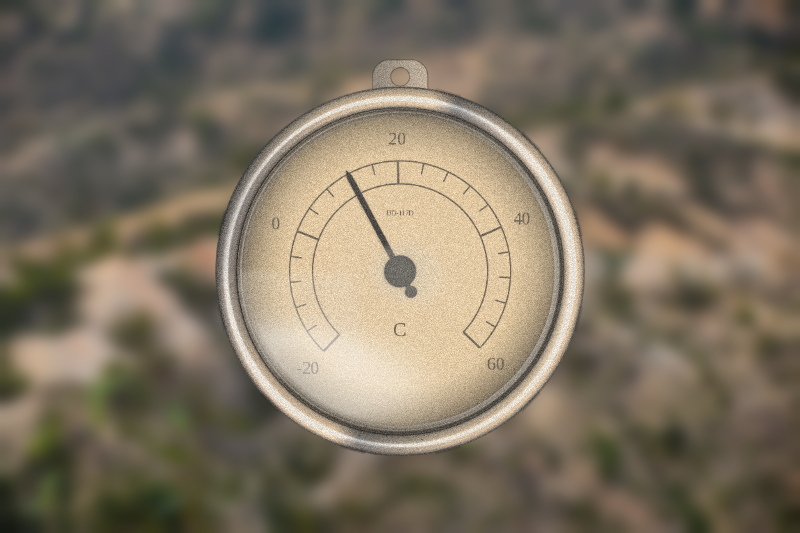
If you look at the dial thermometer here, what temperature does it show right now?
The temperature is 12 °C
